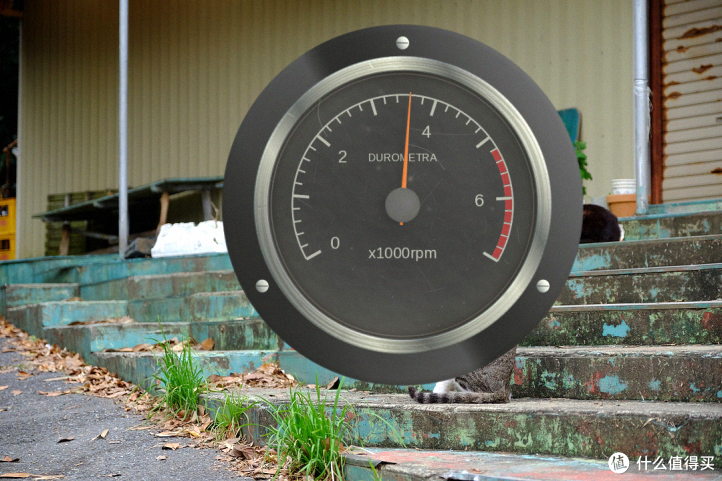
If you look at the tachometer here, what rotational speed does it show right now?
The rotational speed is 3600 rpm
